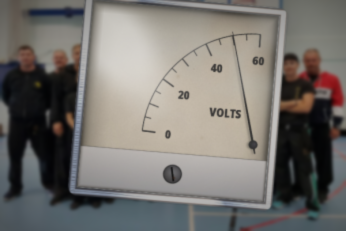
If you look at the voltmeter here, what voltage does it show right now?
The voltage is 50 V
